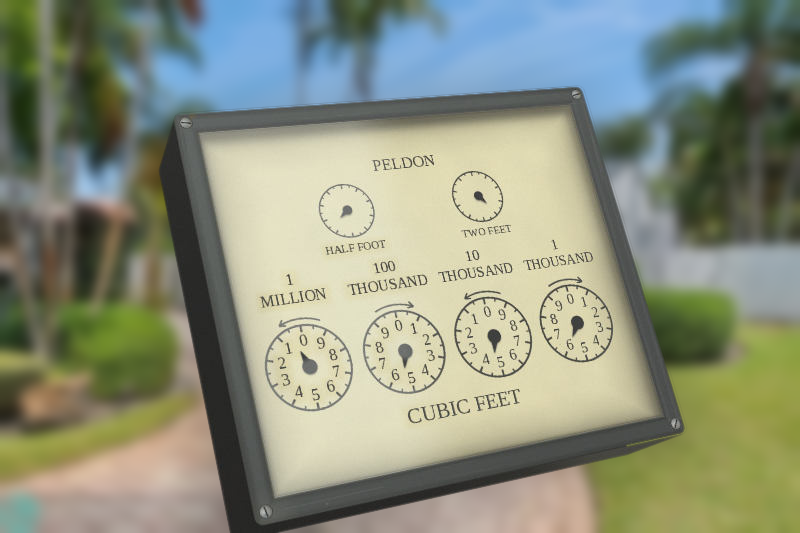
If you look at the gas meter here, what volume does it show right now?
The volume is 54600 ft³
